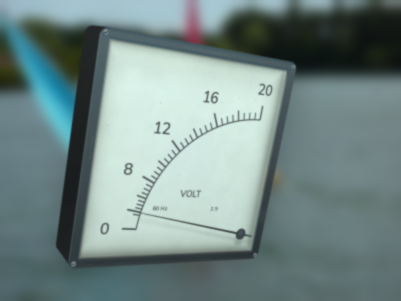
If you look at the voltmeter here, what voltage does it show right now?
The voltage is 4 V
